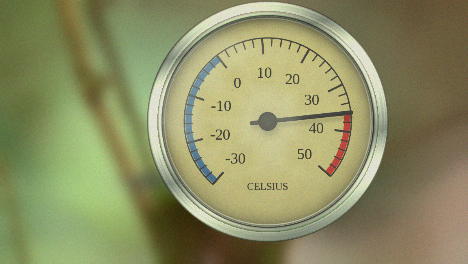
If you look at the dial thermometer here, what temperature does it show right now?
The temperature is 36 °C
